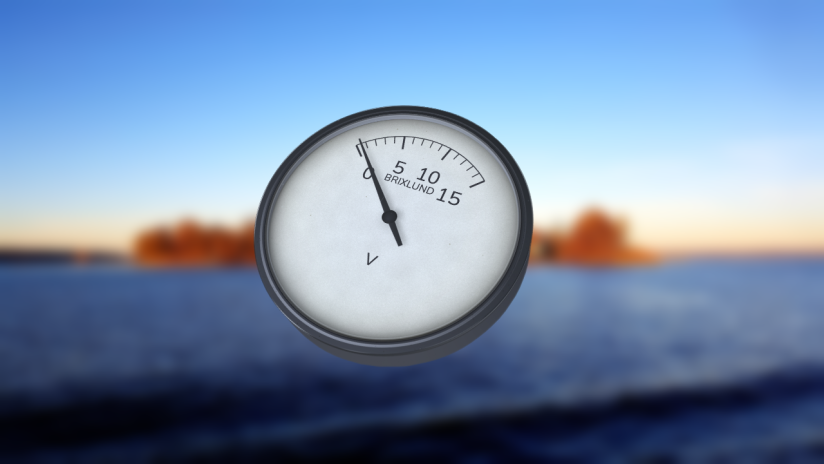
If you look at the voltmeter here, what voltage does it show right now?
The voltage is 0.5 V
